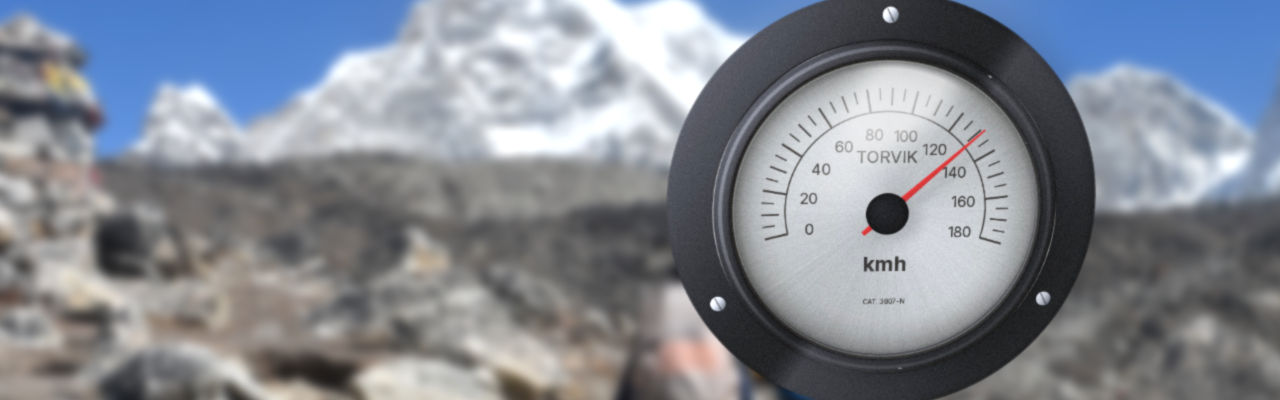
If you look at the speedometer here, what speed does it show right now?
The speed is 130 km/h
